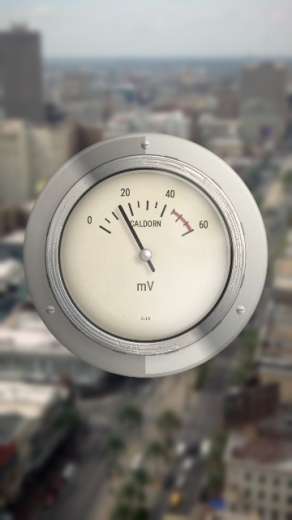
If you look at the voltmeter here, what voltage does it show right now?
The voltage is 15 mV
